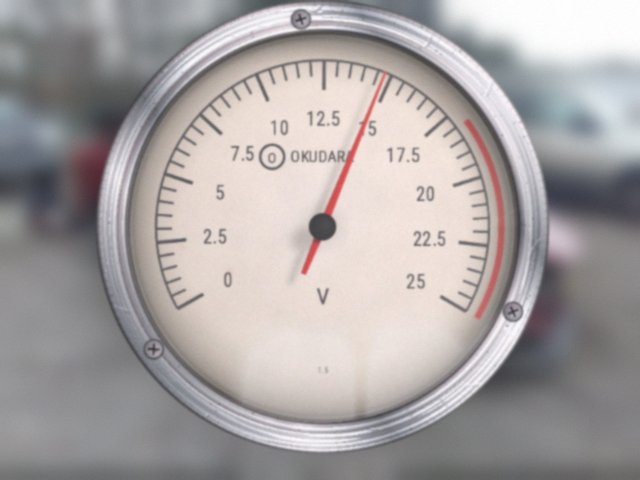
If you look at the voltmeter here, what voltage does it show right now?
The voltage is 14.75 V
